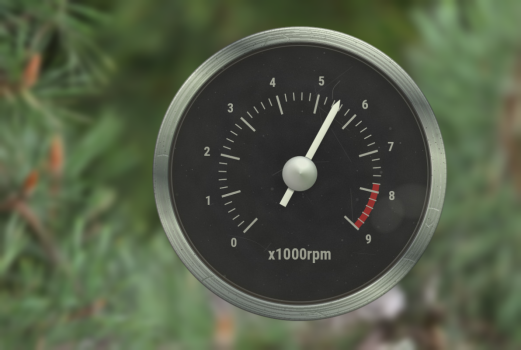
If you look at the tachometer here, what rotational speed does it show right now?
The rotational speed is 5500 rpm
